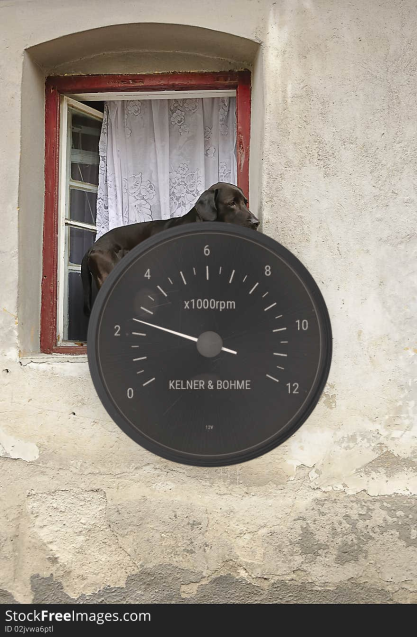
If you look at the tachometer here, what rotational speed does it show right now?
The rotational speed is 2500 rpm
